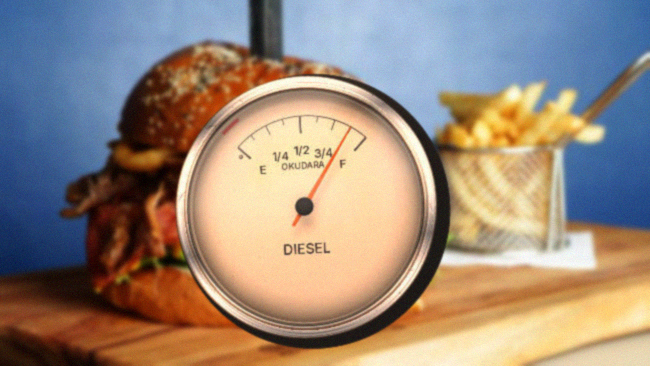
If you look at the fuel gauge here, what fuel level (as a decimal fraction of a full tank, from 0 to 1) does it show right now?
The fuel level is 0.875
